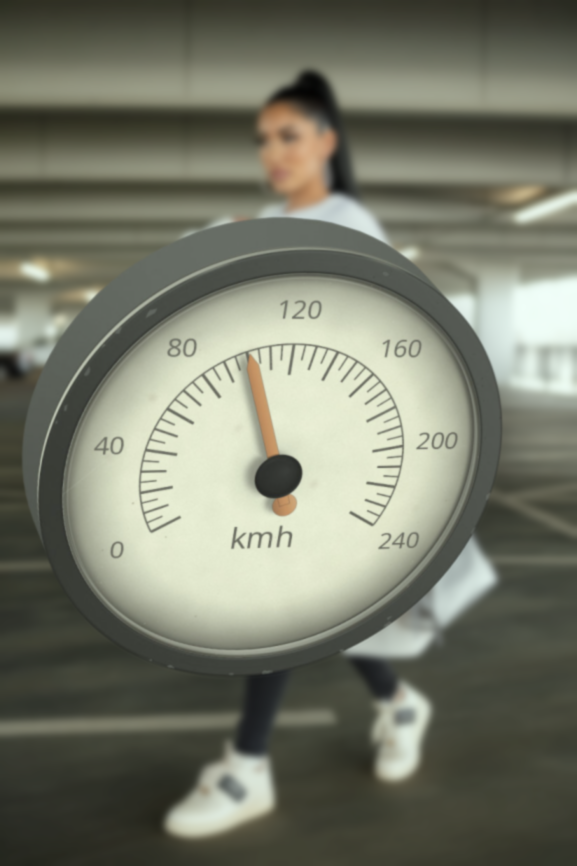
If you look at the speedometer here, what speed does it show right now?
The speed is 100 km/h
